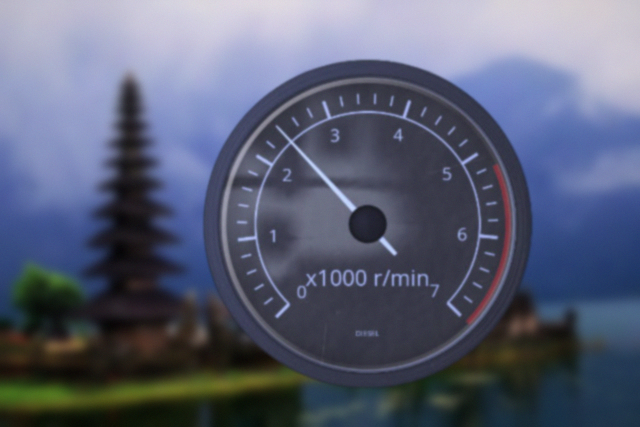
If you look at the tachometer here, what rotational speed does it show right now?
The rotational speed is 2400 rpm
